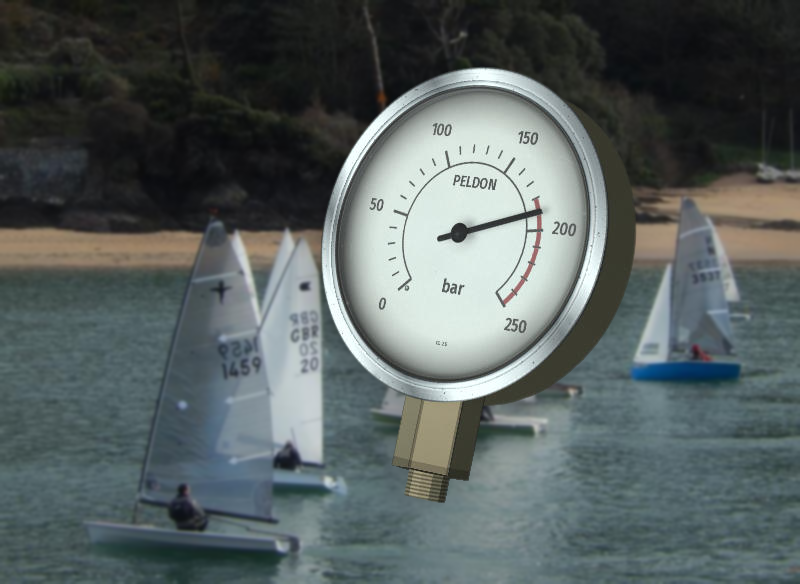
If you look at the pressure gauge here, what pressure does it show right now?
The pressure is 190 bar
